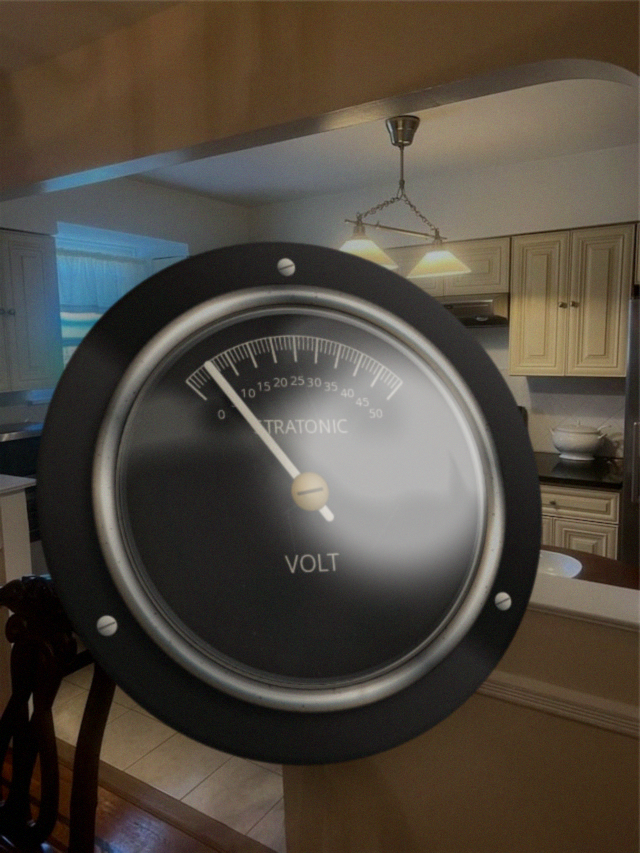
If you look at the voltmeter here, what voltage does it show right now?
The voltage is 5 V
